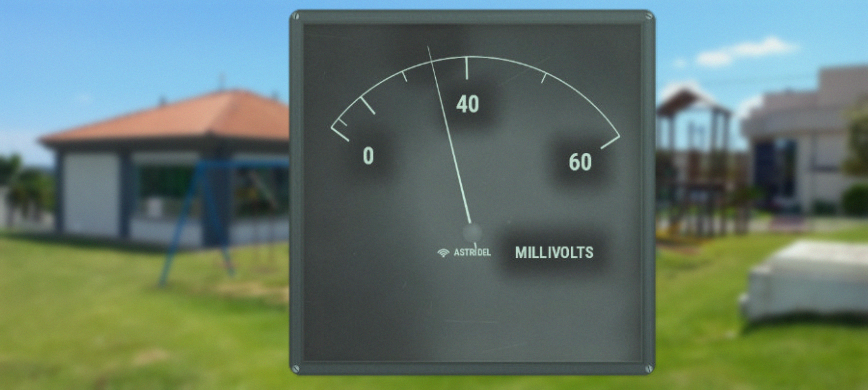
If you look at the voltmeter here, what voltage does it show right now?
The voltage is 35 mV
